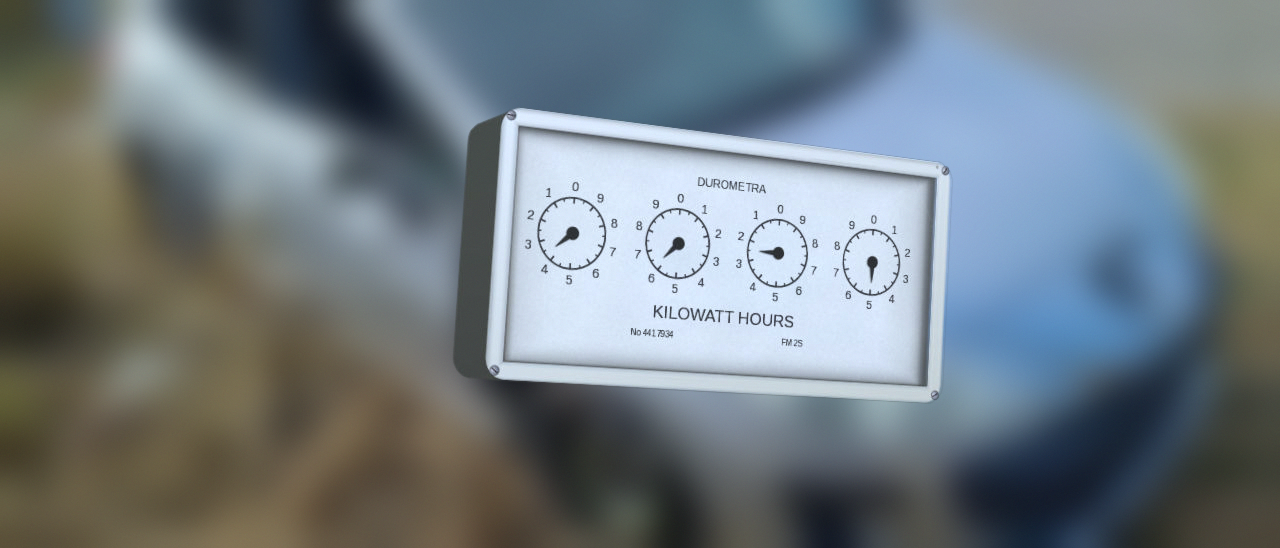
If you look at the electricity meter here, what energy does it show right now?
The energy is 3625 kWh
